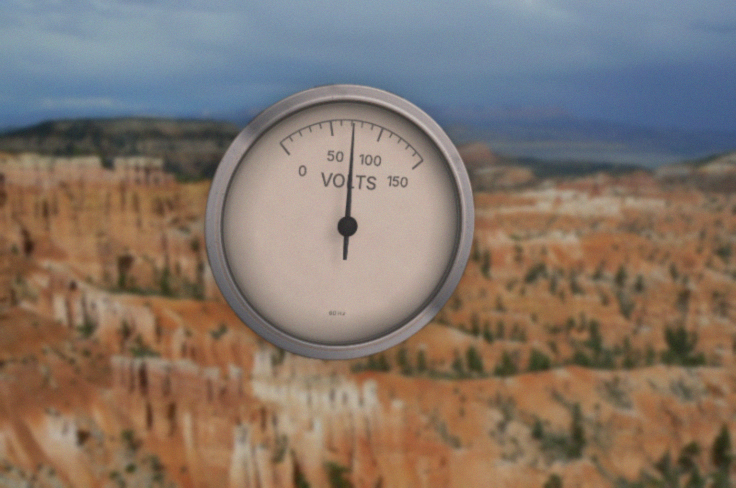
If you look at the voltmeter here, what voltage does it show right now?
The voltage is 70 V
